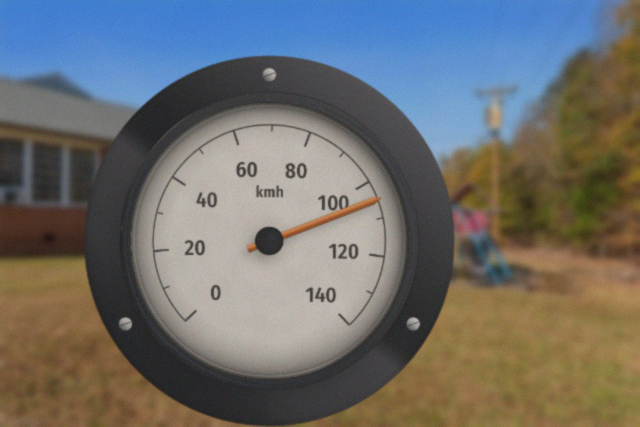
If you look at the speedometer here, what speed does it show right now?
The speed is 105 km/h
